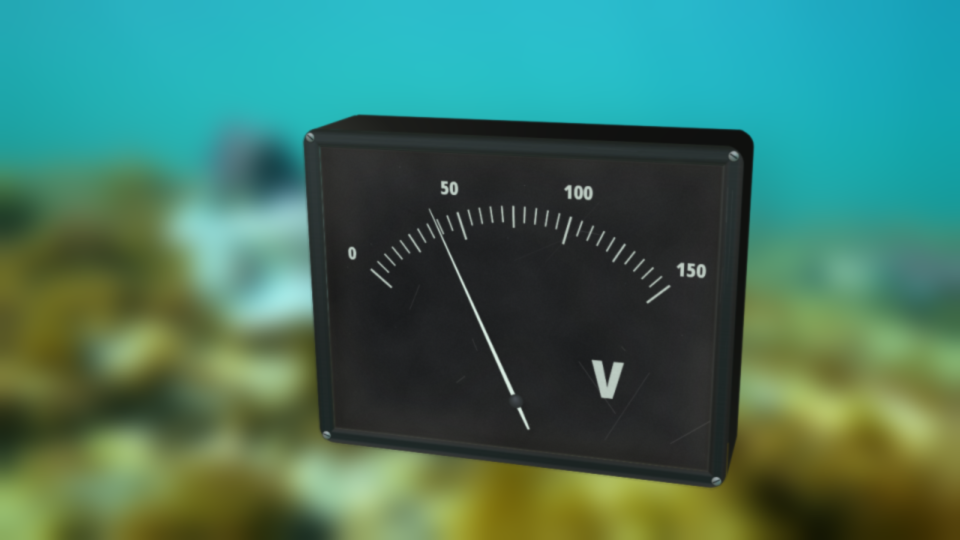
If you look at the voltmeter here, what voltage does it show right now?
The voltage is 40 V
